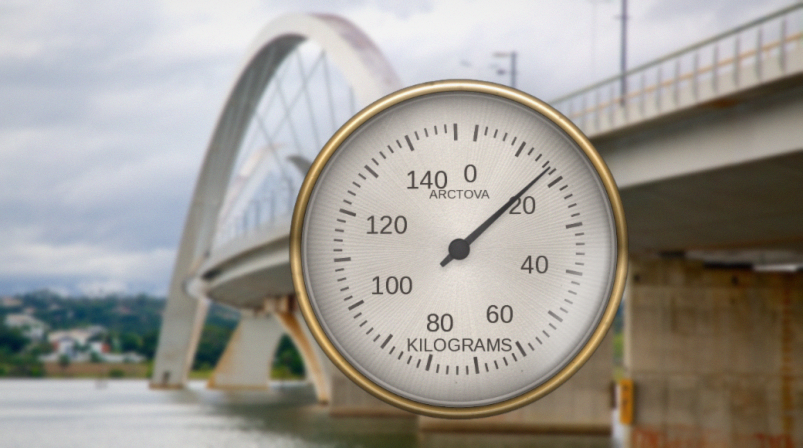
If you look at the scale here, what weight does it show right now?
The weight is 17 kg
